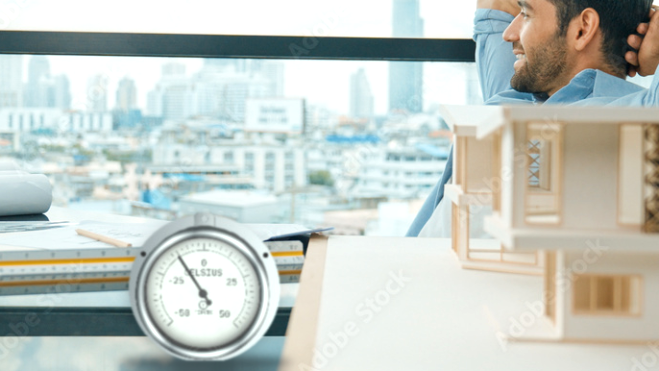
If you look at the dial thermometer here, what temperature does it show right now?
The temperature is -12.5 °C
